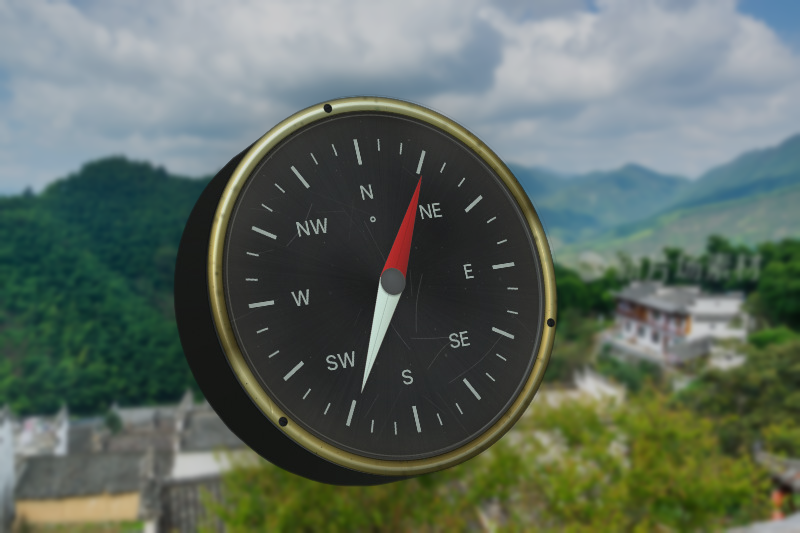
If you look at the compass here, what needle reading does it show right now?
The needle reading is 30 °
